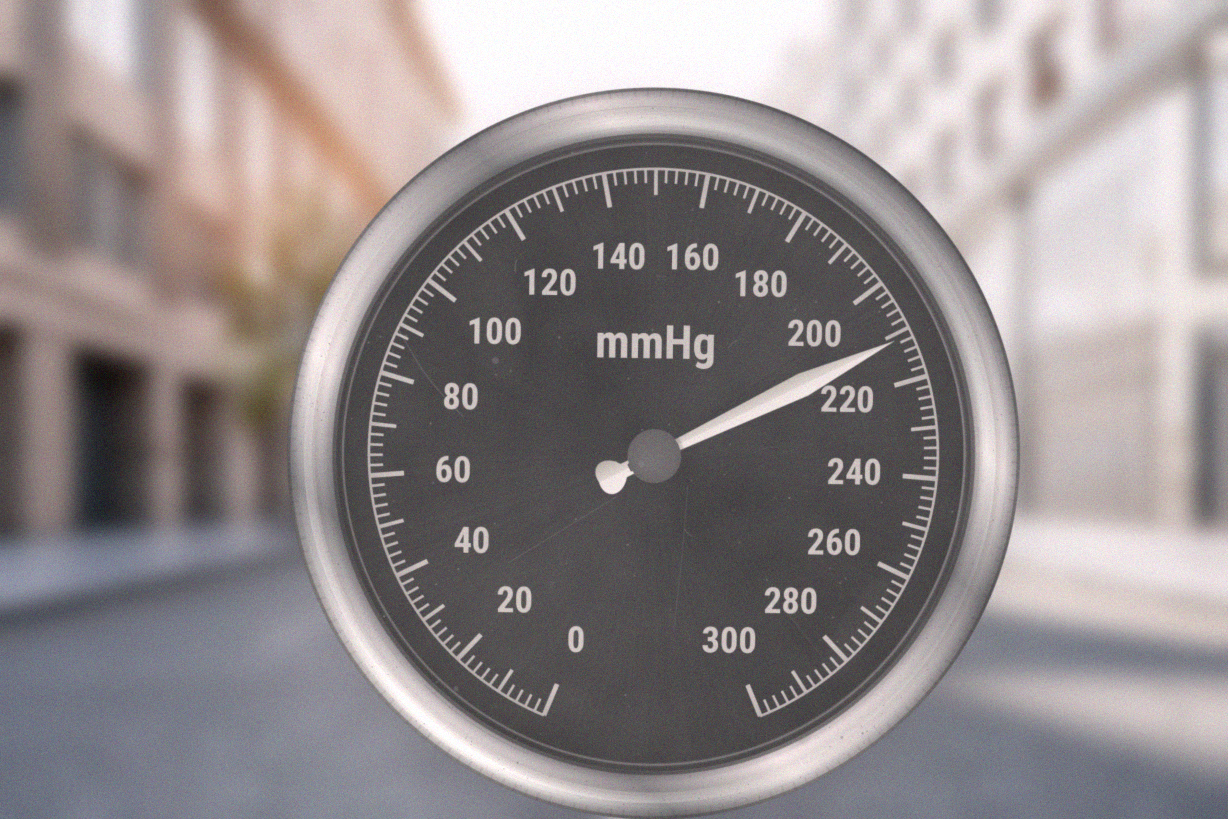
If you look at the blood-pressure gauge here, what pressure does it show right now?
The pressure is 211 mmHg
